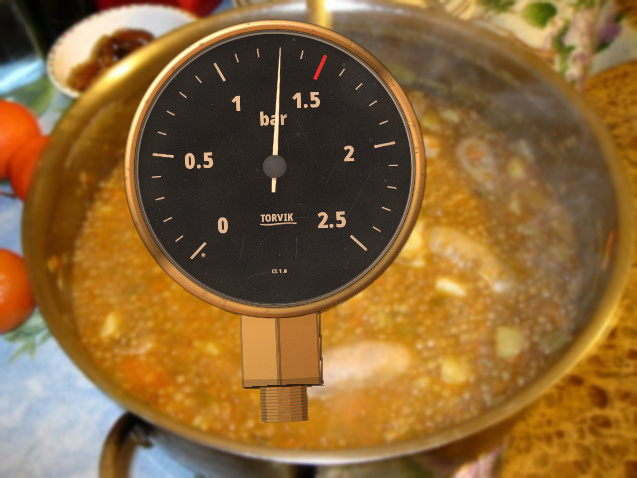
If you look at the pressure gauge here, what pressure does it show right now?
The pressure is 1.3 bar
